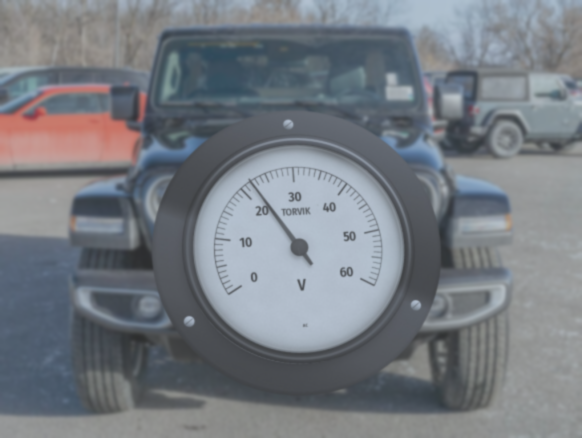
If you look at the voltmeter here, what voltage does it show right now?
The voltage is 22 V
